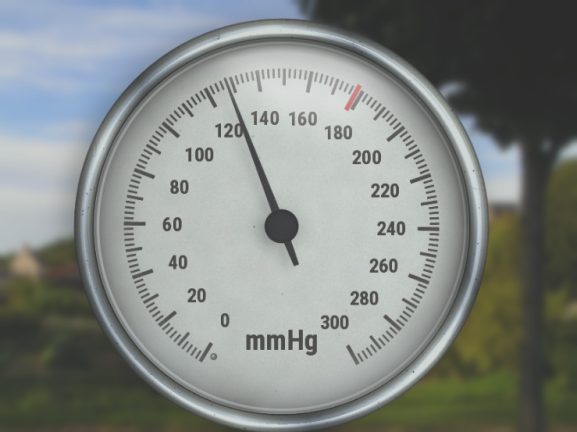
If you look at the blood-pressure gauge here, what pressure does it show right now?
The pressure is 128 mmHg
